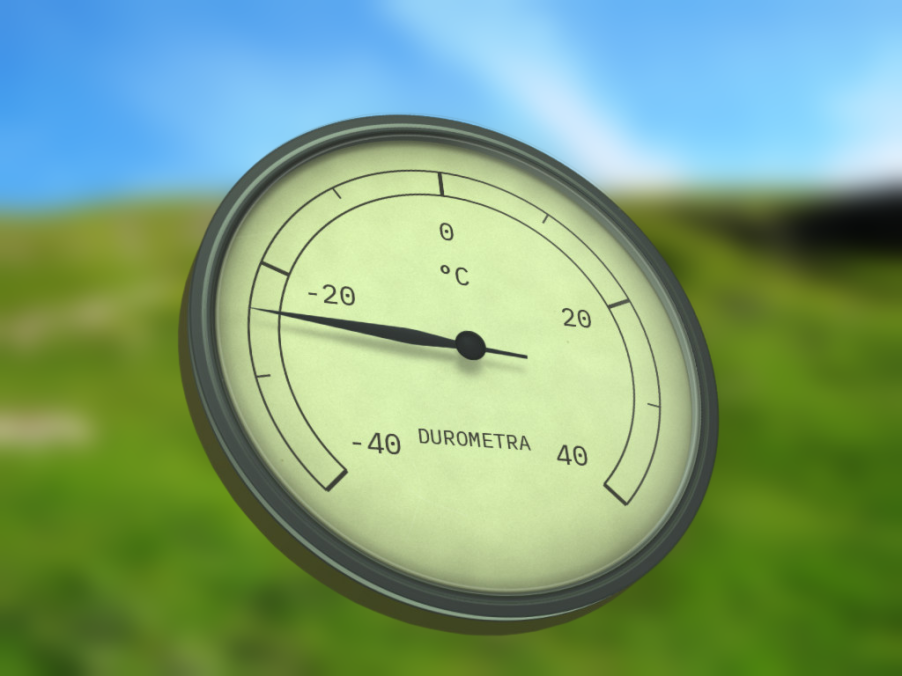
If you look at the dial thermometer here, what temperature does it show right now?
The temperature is -25 °C
